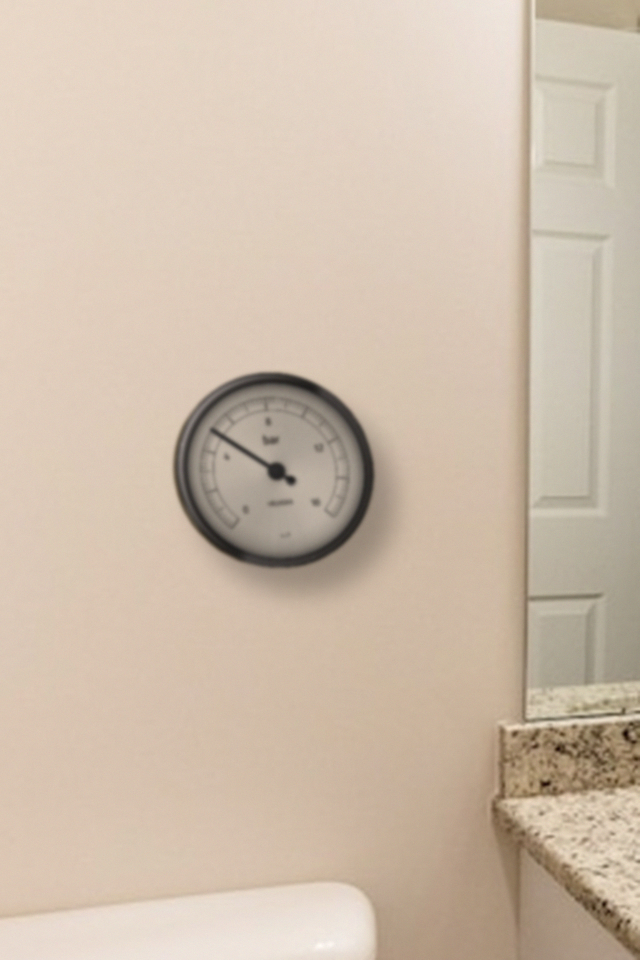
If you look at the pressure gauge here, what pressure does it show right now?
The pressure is 5 bar
